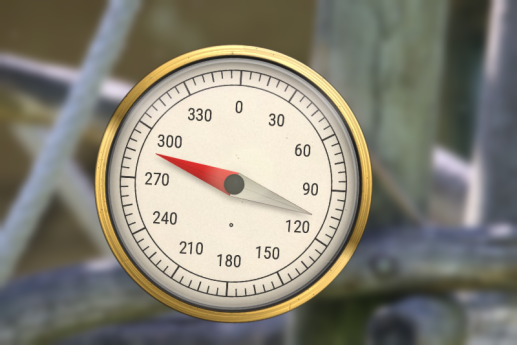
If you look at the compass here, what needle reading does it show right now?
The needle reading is 287.5 °
